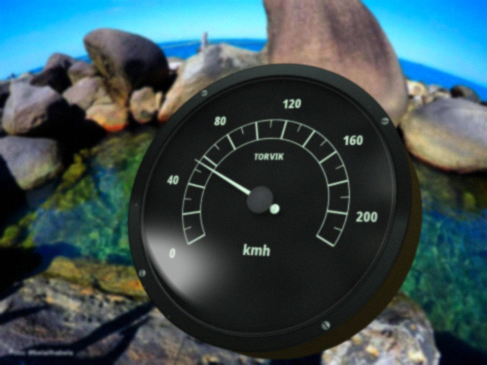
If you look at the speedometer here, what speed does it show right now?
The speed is 55 km/h
